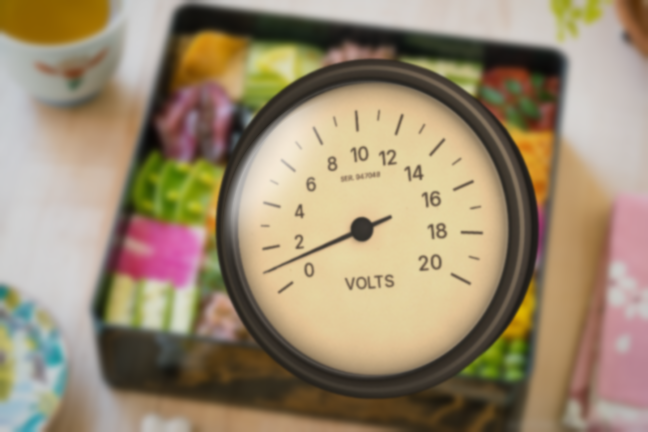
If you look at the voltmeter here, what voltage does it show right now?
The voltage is 1 V
